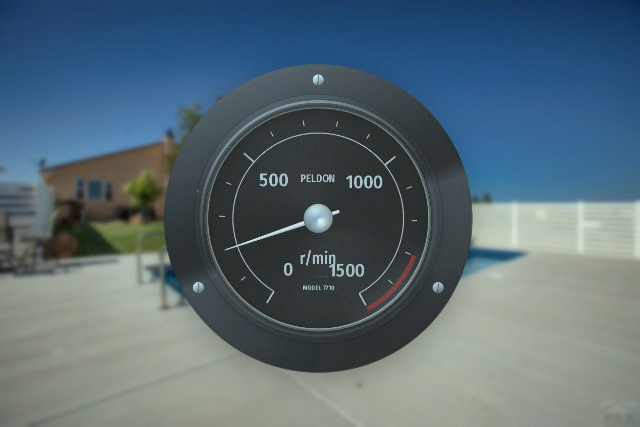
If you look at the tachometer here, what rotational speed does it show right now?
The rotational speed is 200 rpm
